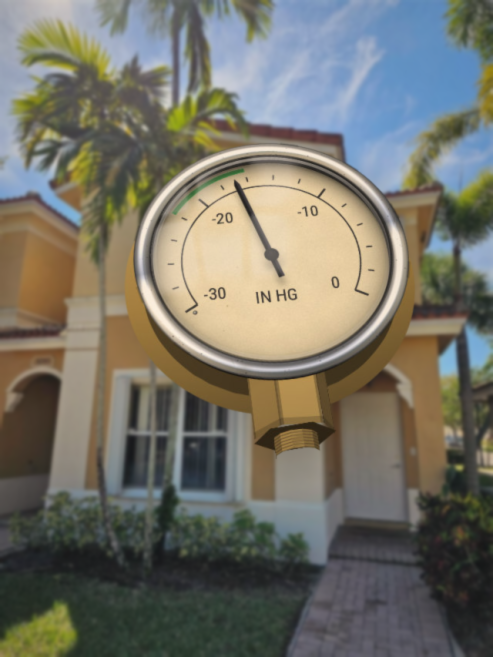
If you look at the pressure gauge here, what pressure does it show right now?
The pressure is -17 inHg
